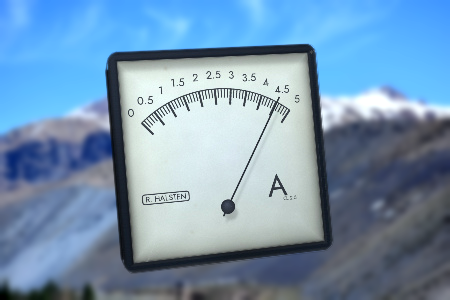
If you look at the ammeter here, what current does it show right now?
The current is 4.5 A
